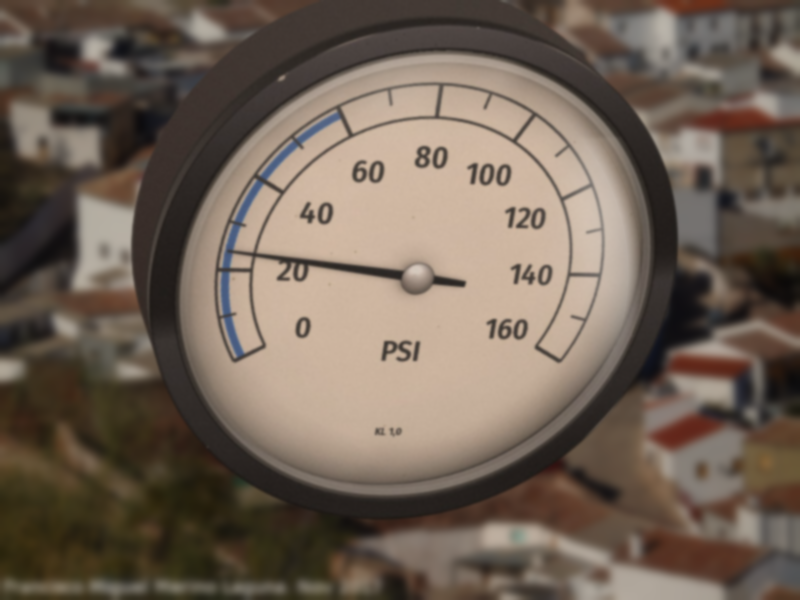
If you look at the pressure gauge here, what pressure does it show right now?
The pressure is 25 psi
